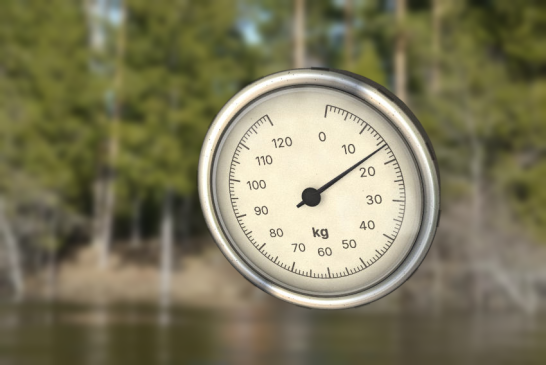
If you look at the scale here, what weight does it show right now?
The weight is 16 kg
